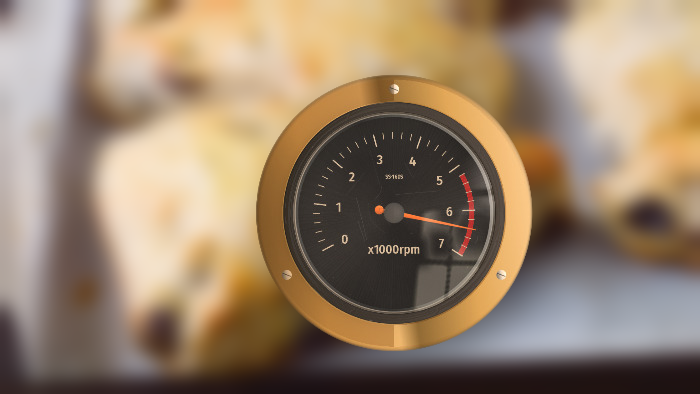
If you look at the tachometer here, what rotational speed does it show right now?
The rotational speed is 6400 rpm
